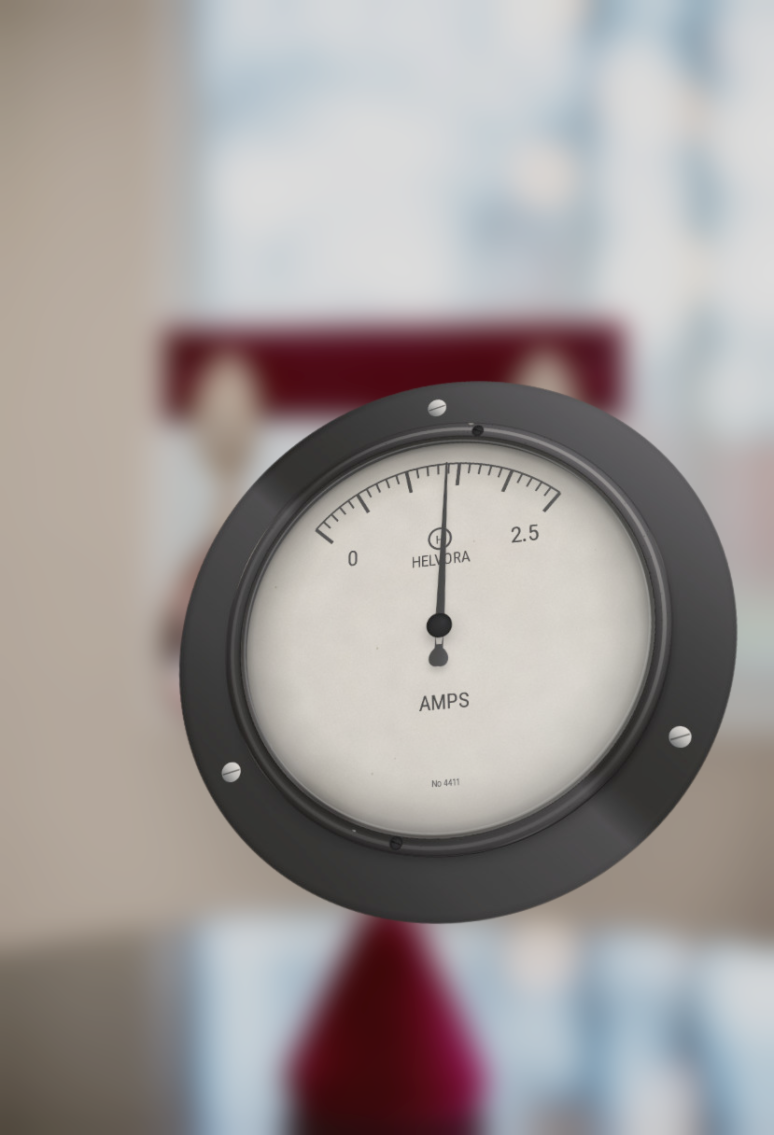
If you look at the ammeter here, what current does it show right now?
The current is 1.4 A
